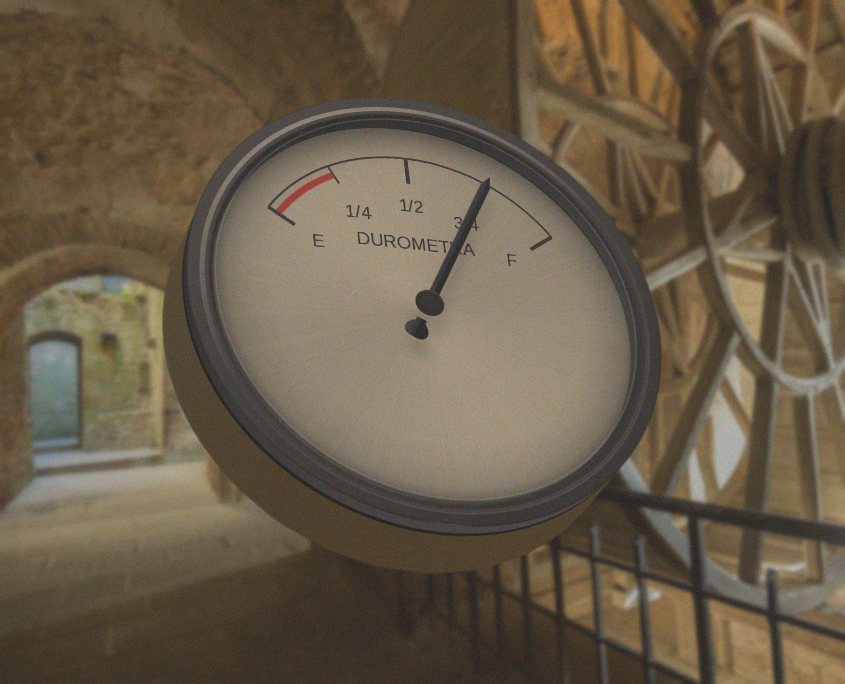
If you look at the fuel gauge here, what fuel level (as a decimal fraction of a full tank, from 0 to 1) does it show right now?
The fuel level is 0.75
